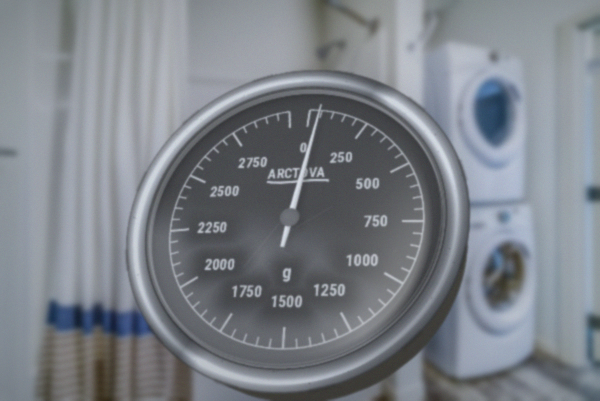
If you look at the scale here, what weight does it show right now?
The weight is 50 g
